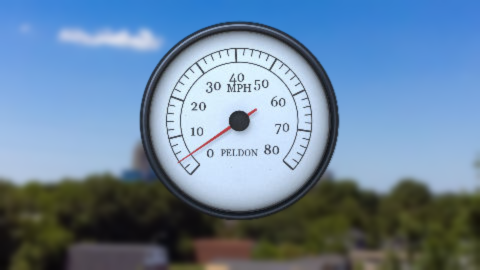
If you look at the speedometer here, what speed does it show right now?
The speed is 4 mph
